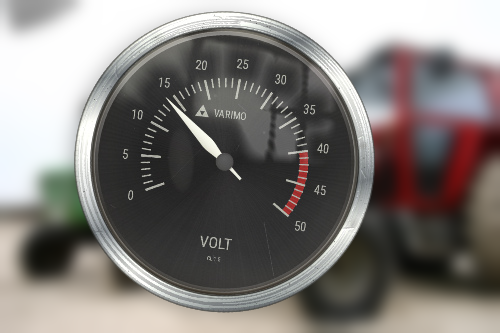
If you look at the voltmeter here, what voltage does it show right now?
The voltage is 14 V
